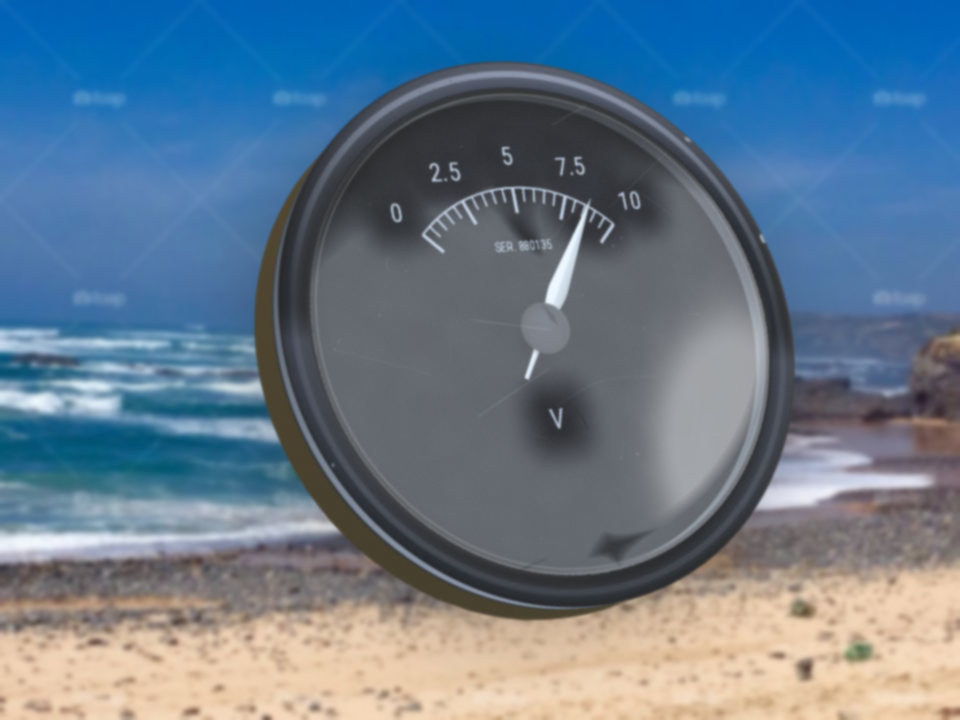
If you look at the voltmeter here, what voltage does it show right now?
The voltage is 8.5 V
